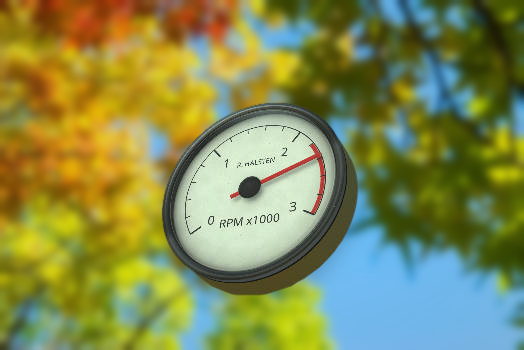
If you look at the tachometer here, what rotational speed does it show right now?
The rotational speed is 2400 rpm
